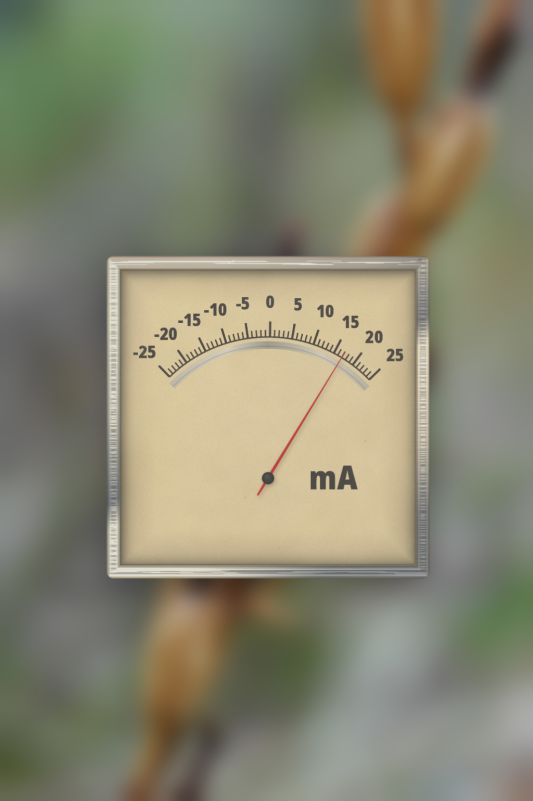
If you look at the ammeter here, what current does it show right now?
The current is 17 mA
